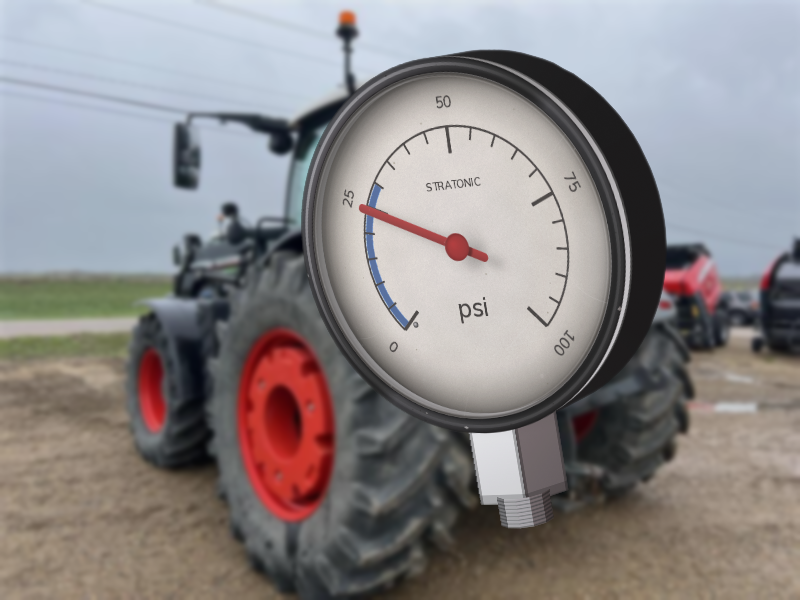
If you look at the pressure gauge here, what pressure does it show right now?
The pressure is 25 psi
